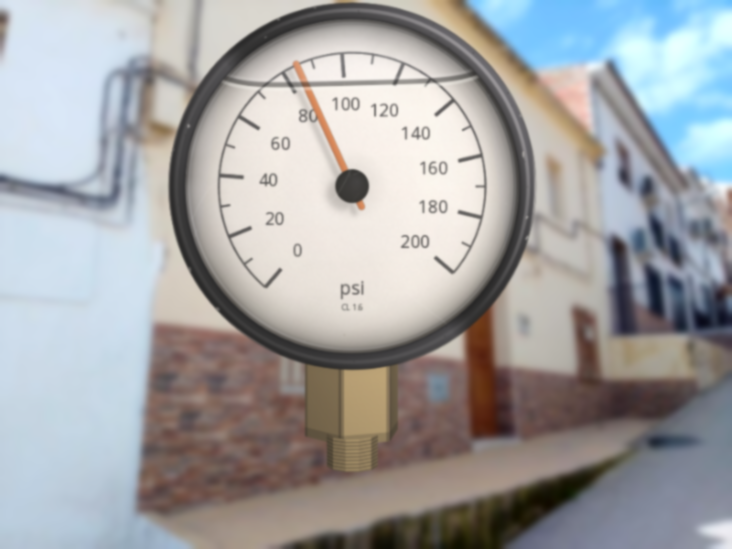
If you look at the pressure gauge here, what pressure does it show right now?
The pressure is 85 psi
